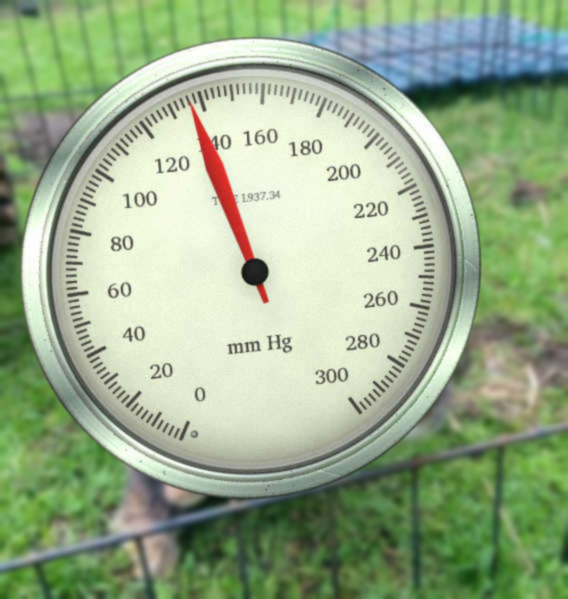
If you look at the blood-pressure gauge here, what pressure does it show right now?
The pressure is 136 mmHg
